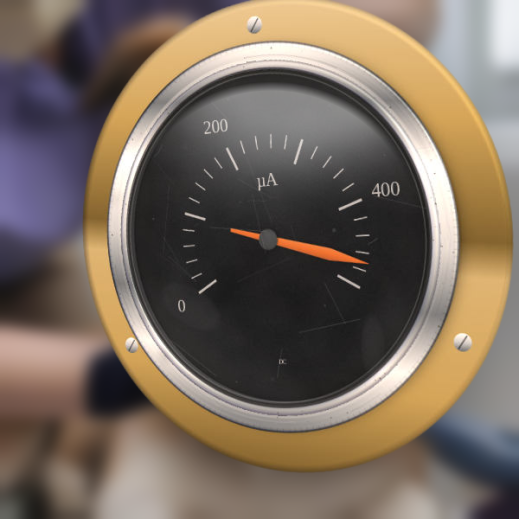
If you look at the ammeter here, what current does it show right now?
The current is 470 µA
